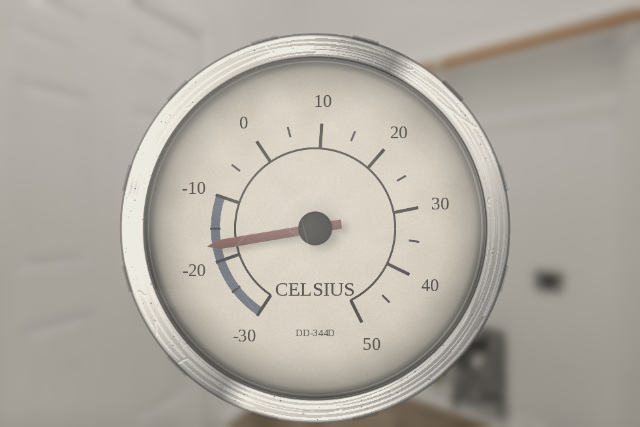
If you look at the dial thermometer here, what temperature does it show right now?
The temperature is -17.5 °C
